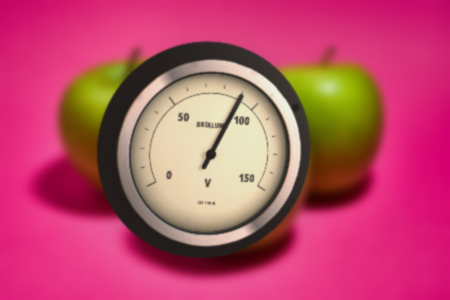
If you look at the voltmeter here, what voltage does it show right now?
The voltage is 90 V
